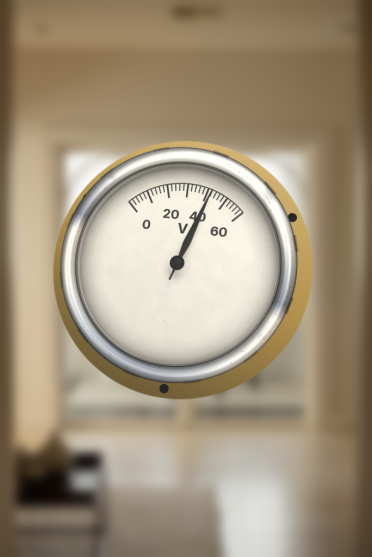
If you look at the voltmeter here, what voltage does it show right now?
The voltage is 42 V
